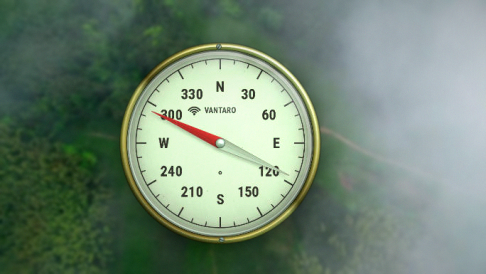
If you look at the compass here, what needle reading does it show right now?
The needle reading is 295 °
